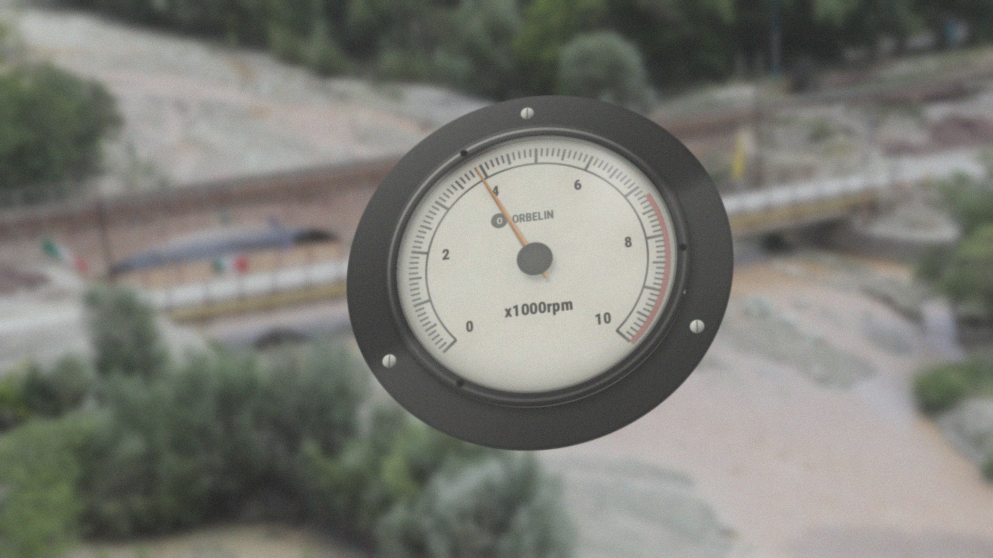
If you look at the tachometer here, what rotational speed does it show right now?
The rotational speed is 3900 rpm
